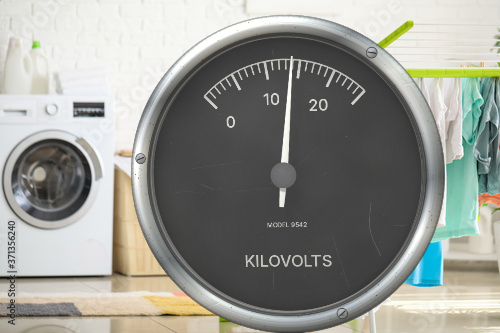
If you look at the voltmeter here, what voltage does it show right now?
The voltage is 14 kV
